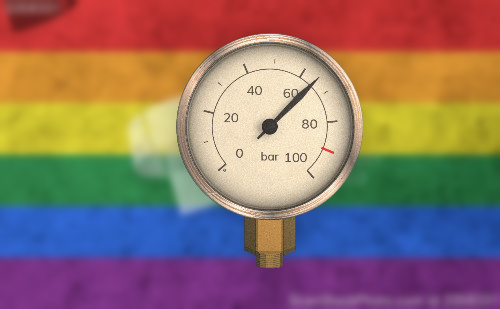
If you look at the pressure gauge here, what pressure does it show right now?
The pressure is 65 bar
